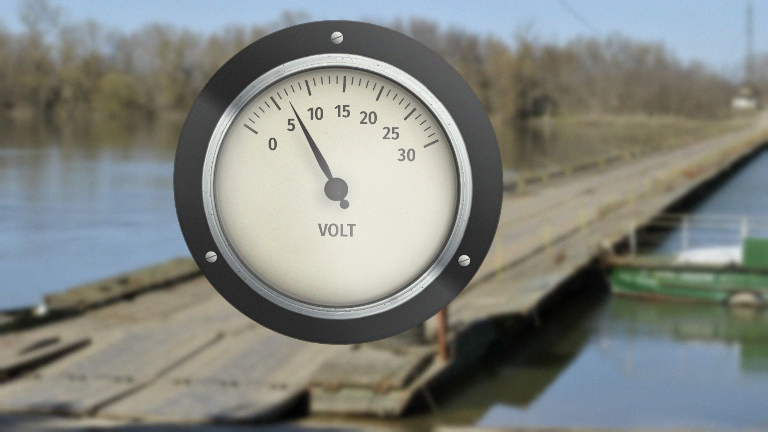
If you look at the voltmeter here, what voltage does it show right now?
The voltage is 7 V
